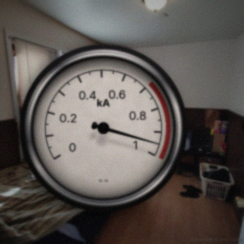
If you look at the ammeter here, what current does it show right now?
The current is 0.95 kA
